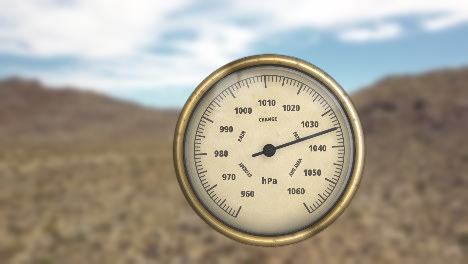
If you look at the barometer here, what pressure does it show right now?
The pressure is 1035 hPa
